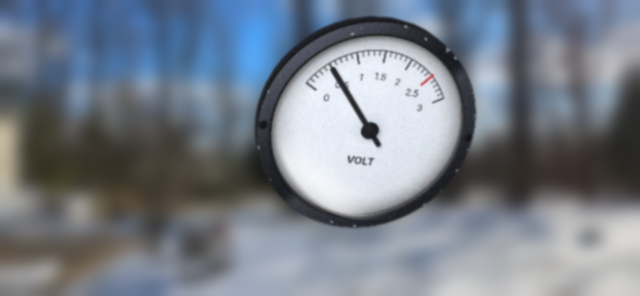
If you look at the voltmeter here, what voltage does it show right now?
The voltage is 0.5 V
